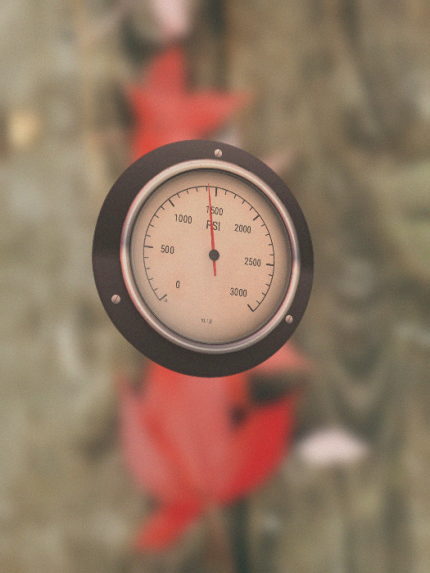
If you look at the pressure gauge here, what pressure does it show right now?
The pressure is 1400 psi
